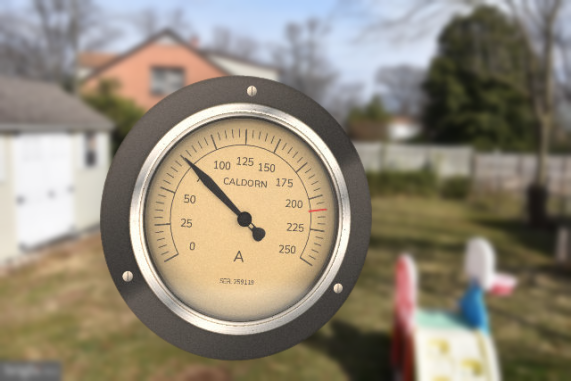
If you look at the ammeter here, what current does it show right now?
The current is 75 A
